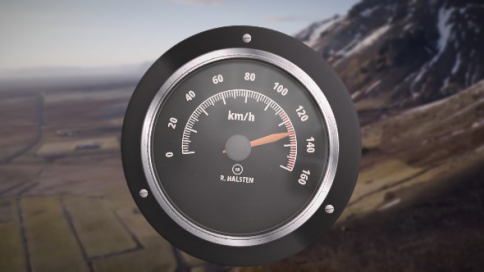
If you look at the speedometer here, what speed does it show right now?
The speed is 130 km/h
